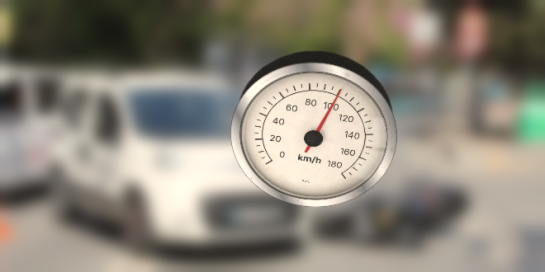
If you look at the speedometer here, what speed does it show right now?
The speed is 100 km/h
